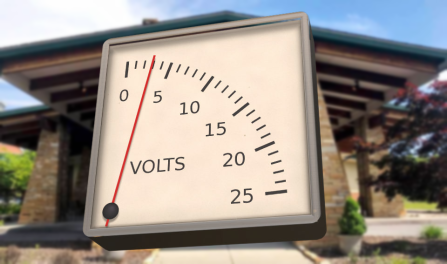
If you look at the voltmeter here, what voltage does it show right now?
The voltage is 3 V
